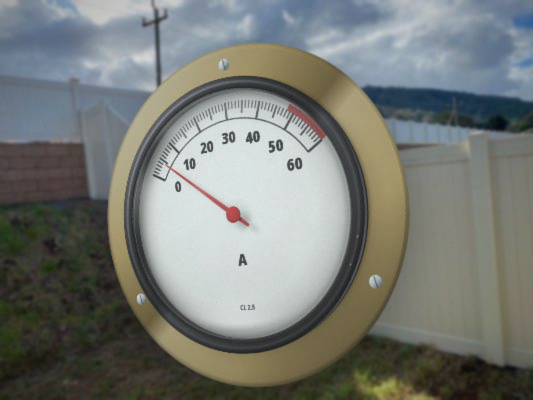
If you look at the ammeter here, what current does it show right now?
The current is 5 A
